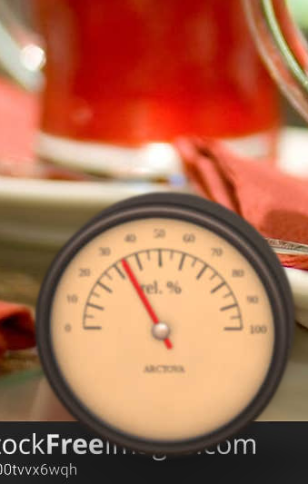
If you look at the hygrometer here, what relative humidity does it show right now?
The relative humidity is 35 %
